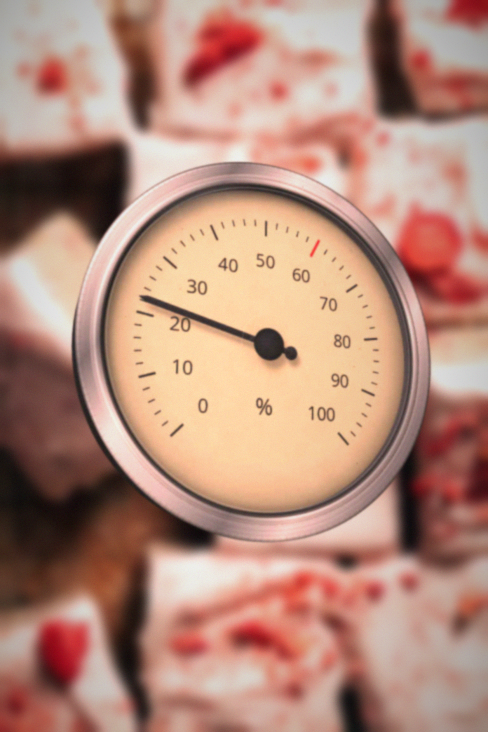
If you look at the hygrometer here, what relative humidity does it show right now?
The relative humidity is 22 %
